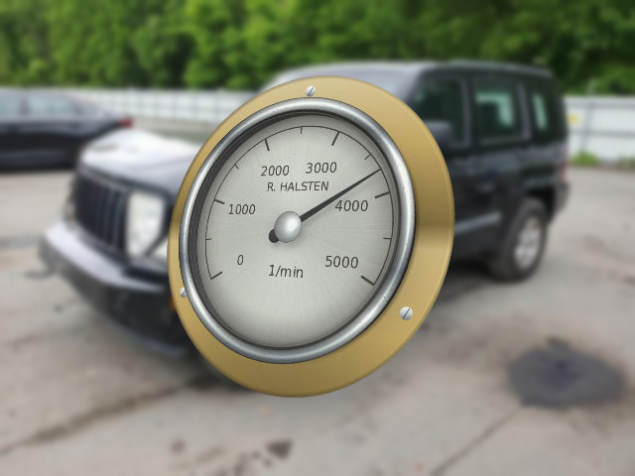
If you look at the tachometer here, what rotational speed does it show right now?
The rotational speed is 3750 rpm
